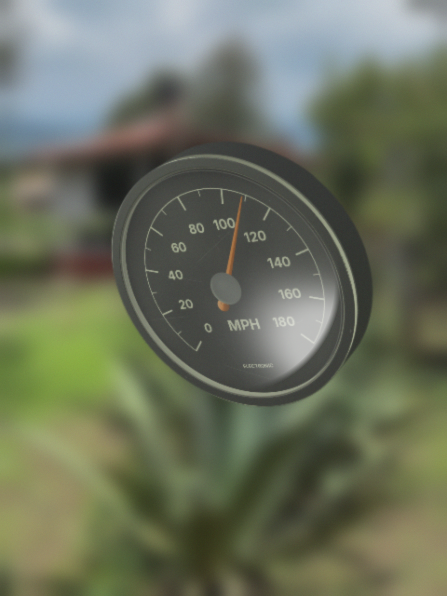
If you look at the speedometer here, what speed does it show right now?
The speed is 110 mph
